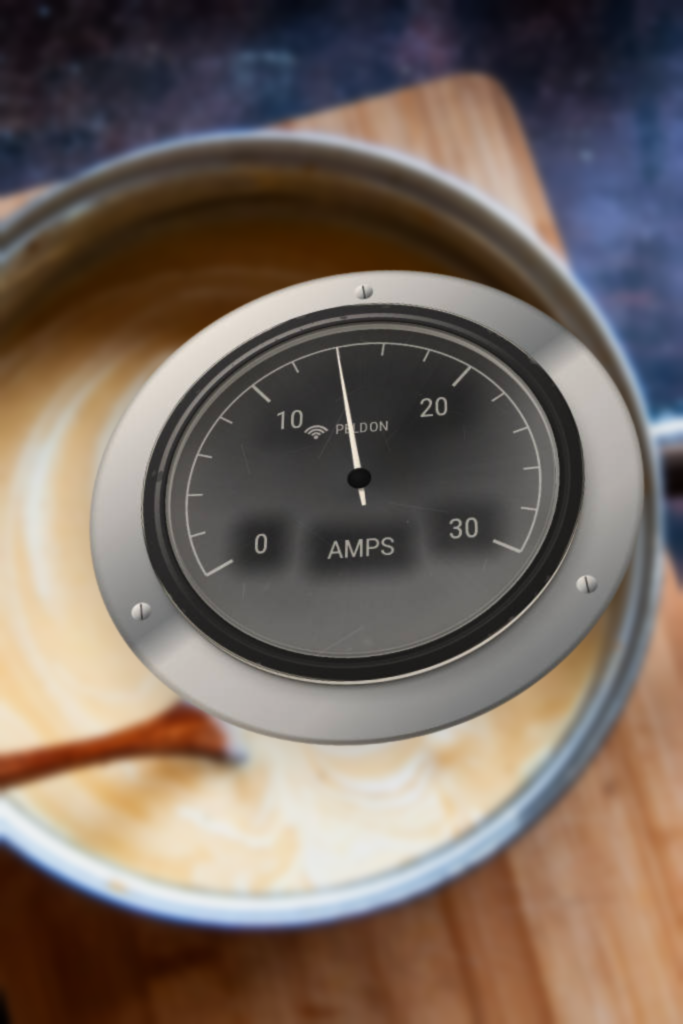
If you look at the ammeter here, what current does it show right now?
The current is 14 A
